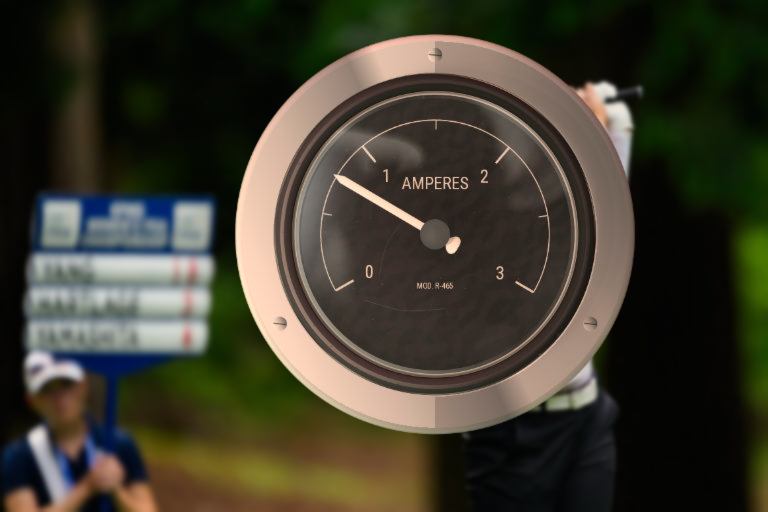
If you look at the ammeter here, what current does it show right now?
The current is 0.75 A
